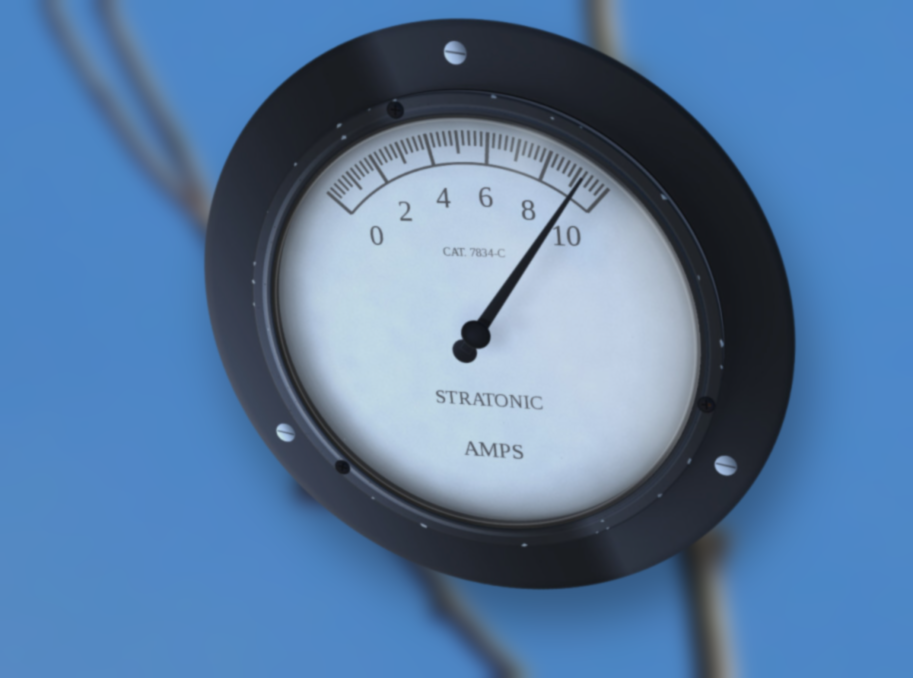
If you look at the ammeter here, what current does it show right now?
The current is 9.2 A
